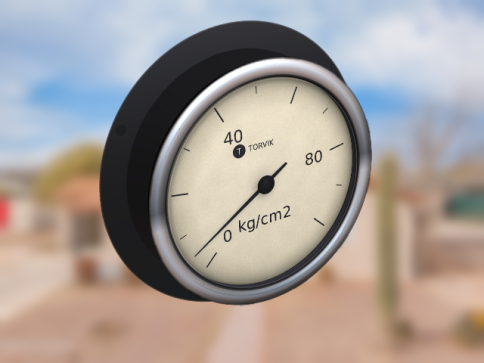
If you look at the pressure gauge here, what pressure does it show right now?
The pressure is 5 kg/cm²
